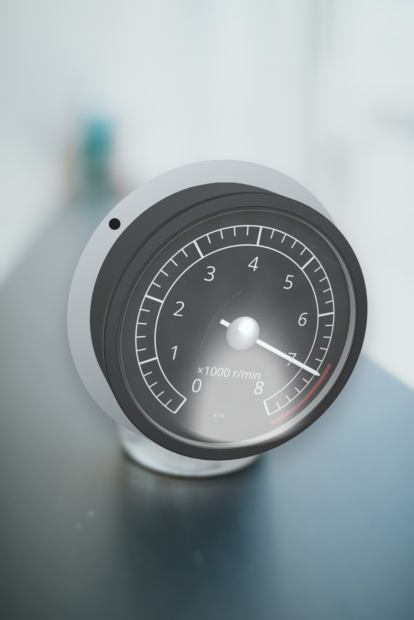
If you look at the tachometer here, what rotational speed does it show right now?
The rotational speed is 7000 rpm
